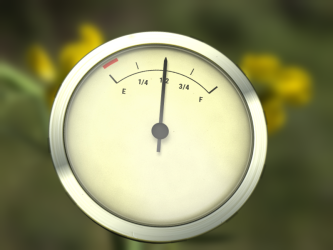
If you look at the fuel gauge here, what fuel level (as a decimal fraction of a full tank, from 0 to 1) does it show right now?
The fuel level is 0.5
